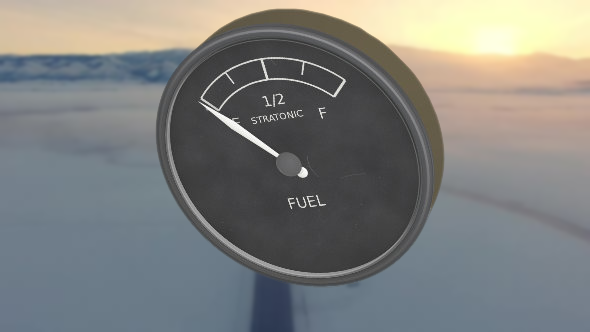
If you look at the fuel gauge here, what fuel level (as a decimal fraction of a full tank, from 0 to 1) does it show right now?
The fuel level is 0
